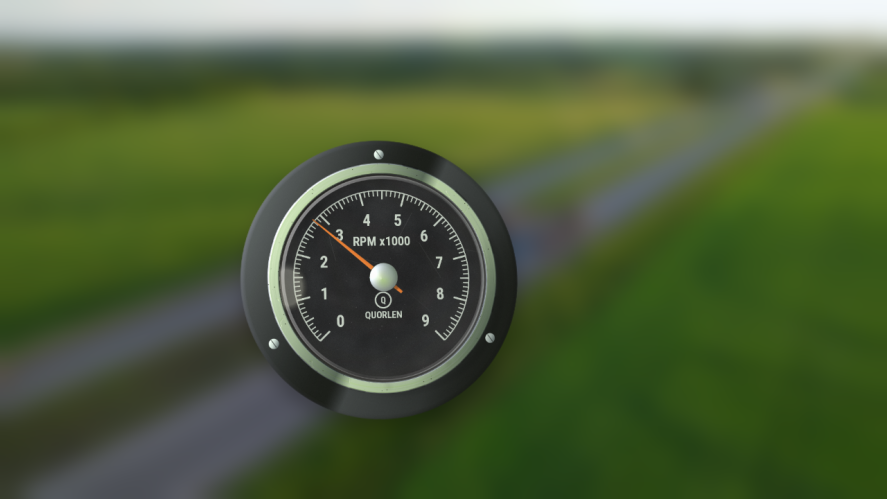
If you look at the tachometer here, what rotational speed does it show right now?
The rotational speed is 2800 rpm
